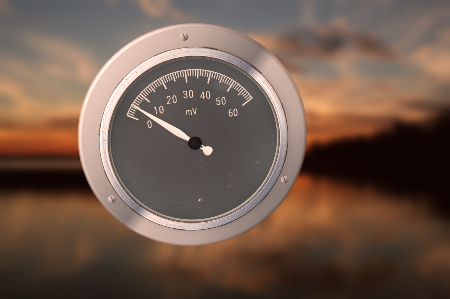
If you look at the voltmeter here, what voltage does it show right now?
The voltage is 5 mV
